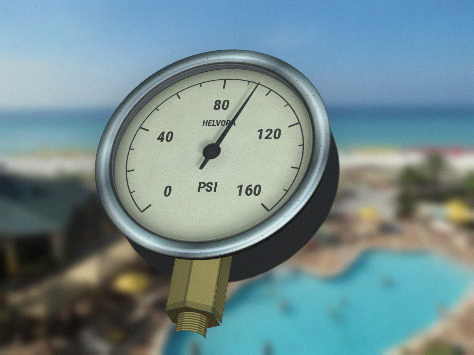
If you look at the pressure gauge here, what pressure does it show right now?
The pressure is 95 psi
